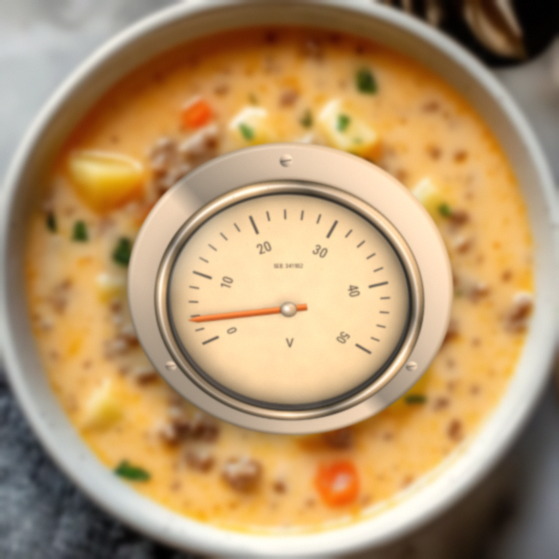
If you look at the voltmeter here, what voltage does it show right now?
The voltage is 4 V
